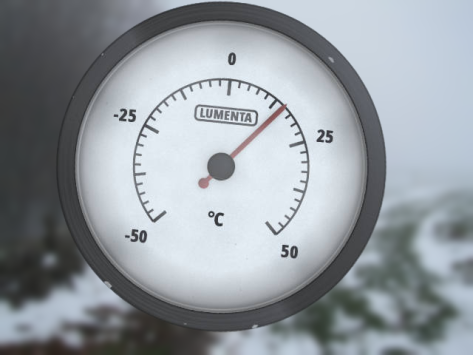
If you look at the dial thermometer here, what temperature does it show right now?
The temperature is 15 °C
